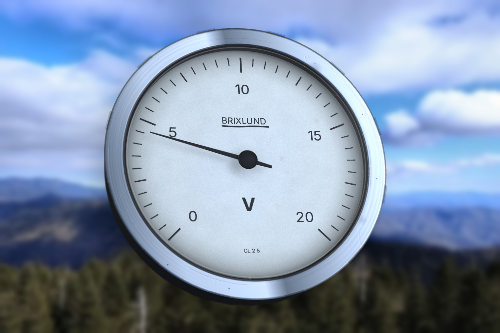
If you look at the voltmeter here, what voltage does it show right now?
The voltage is 4.5 V
